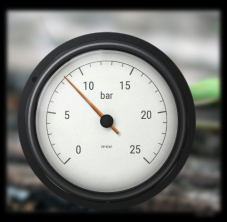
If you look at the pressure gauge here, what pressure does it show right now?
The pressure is 8.5 bar
